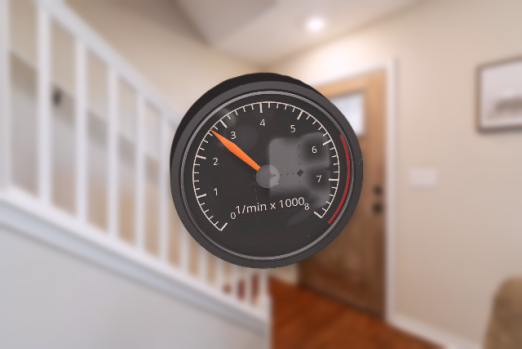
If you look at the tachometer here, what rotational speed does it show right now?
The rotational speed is 2700 rpm
